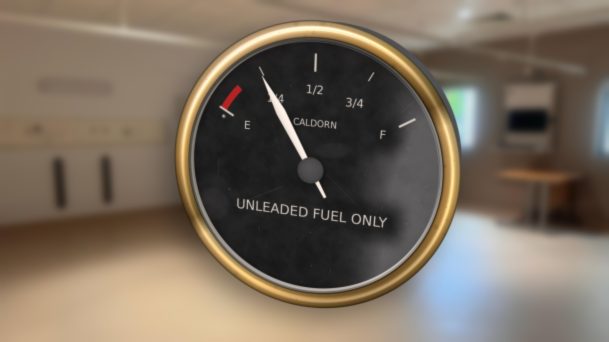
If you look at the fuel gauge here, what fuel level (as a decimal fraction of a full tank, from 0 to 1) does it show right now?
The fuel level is 0.25
